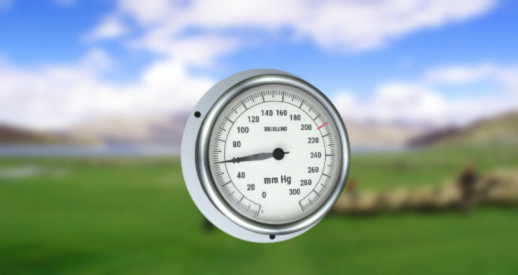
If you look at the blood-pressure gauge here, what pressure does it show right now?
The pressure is 60 mmHg
